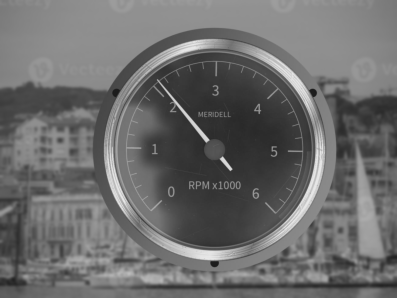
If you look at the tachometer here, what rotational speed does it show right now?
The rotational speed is 2100 rpm
